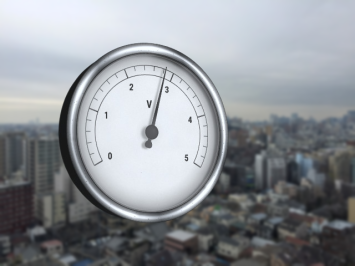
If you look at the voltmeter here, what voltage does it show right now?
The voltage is 2.8 V
